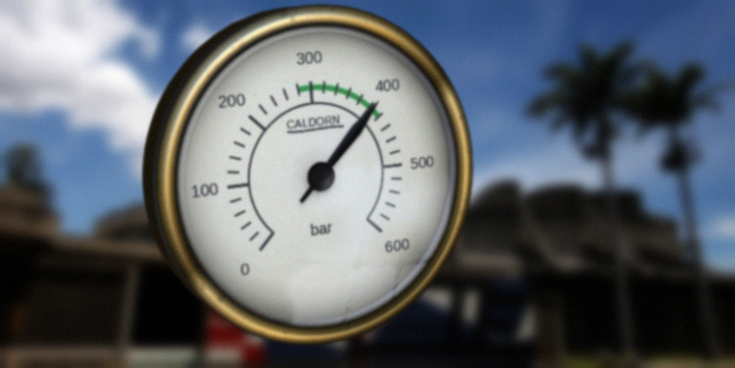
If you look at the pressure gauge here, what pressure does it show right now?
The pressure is 400 bar
